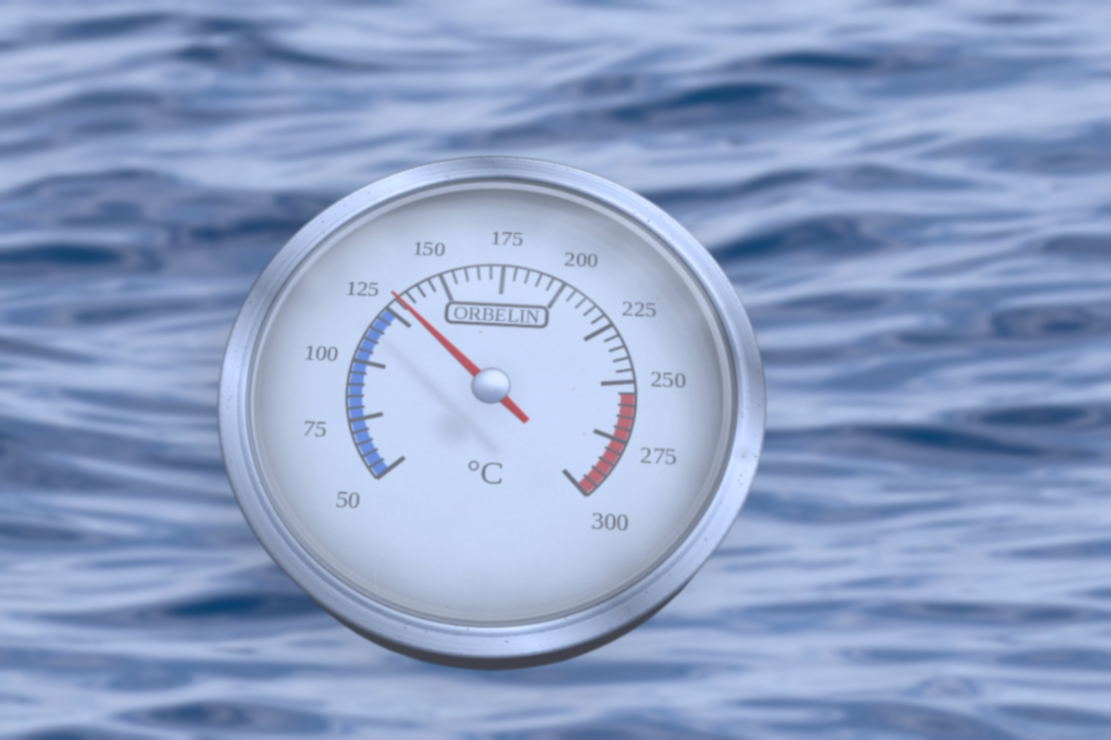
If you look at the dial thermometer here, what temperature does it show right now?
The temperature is 130 °C
